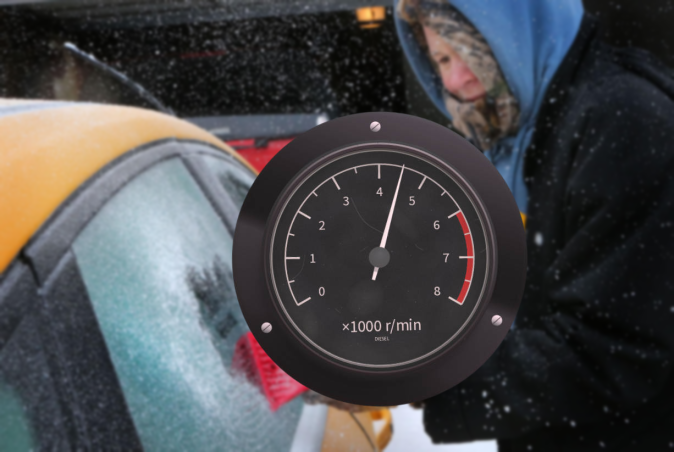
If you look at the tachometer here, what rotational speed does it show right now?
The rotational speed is 4500 rpm
